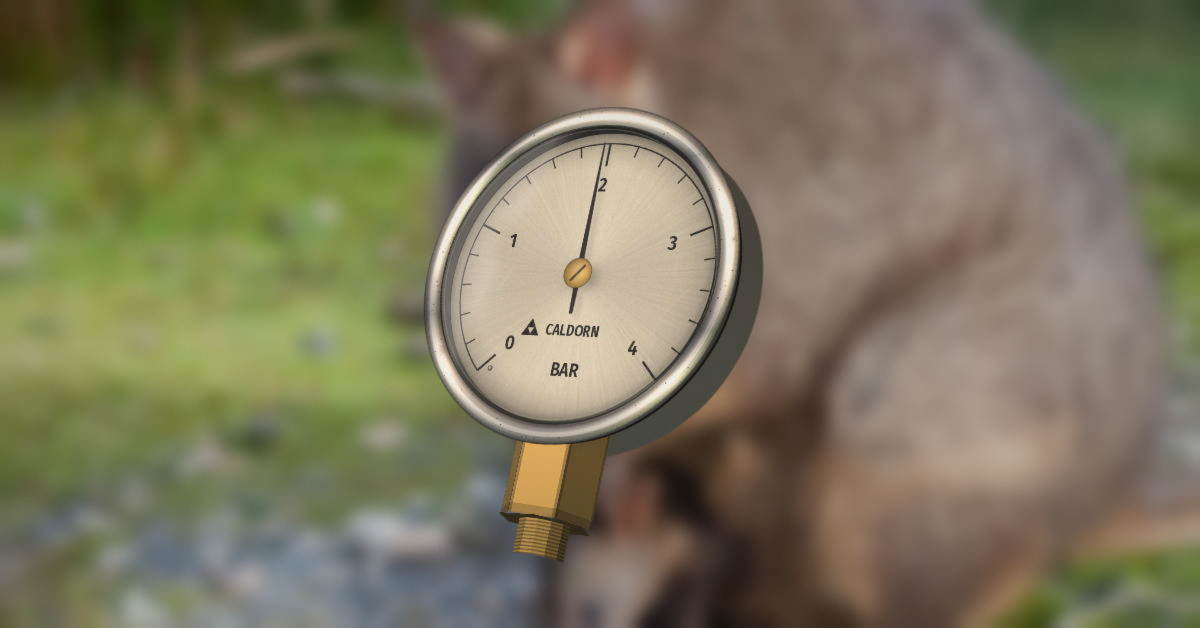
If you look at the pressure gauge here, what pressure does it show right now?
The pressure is 2 bar
